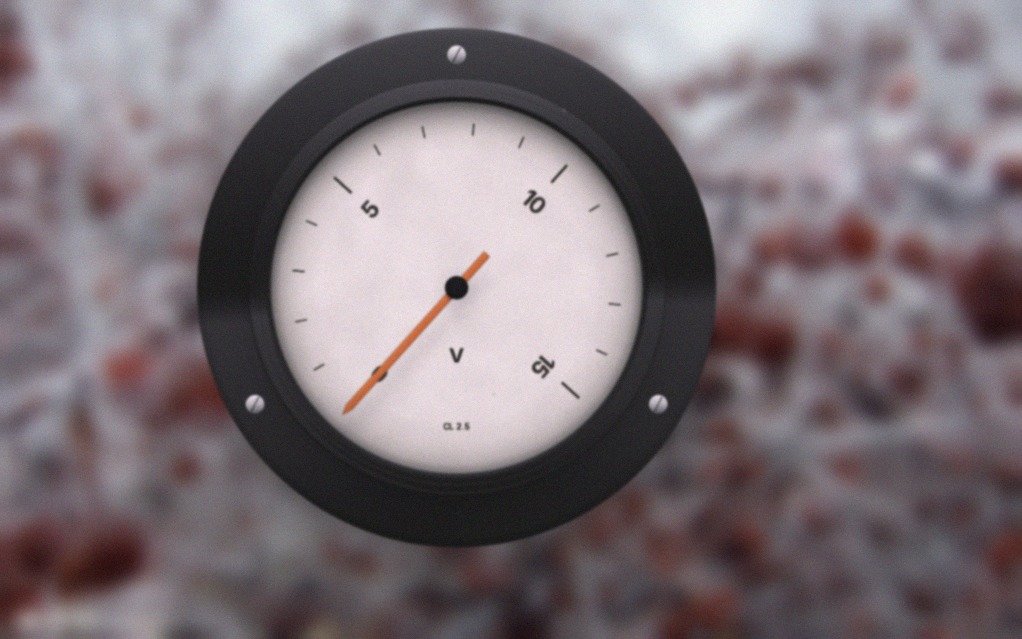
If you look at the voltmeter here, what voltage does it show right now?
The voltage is 0 V
